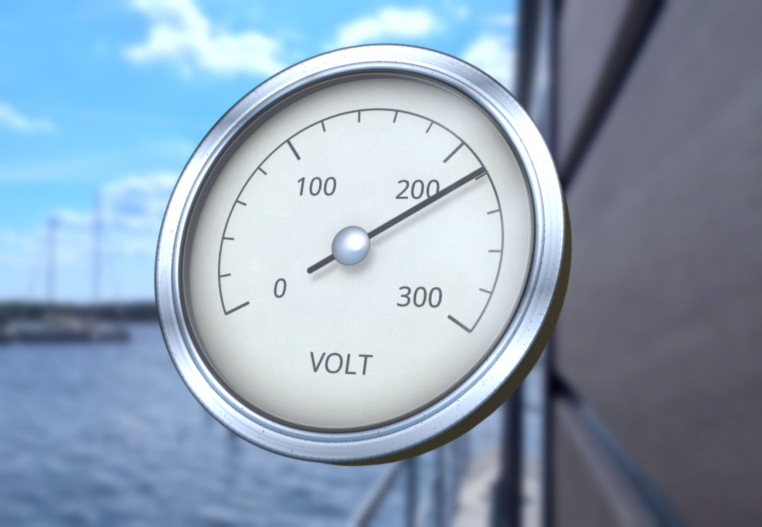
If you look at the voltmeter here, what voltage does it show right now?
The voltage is 220 V
